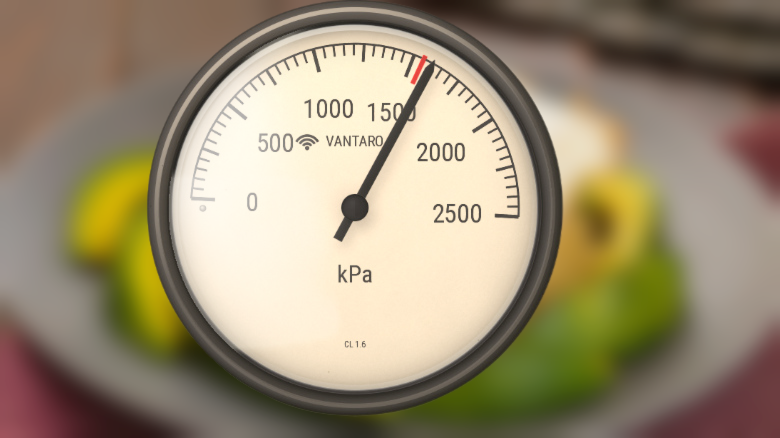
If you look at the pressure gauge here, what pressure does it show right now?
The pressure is 1600 kPa
